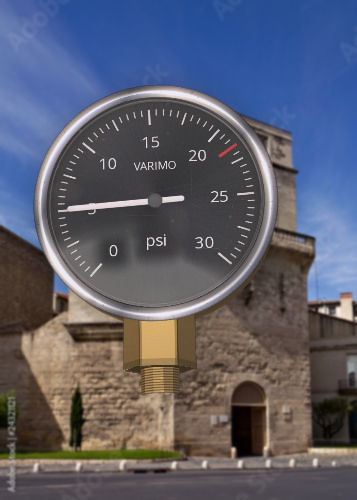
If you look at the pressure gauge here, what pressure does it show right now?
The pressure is 5 psi
